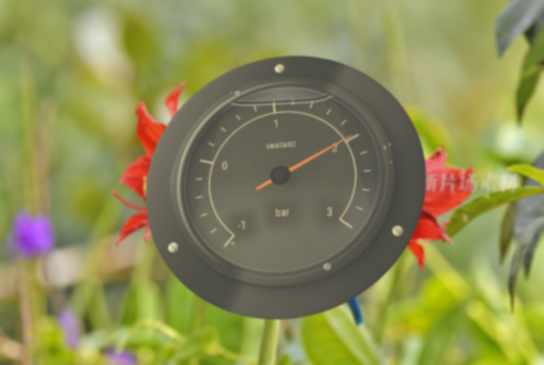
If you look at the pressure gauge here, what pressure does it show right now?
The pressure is 2 bar
